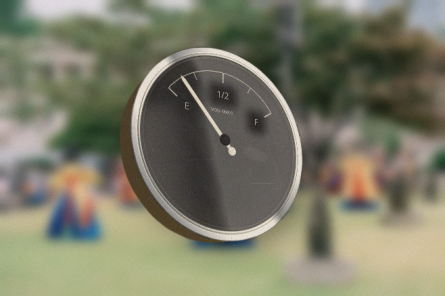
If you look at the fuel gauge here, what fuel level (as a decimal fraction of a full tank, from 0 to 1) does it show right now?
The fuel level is 0.125
